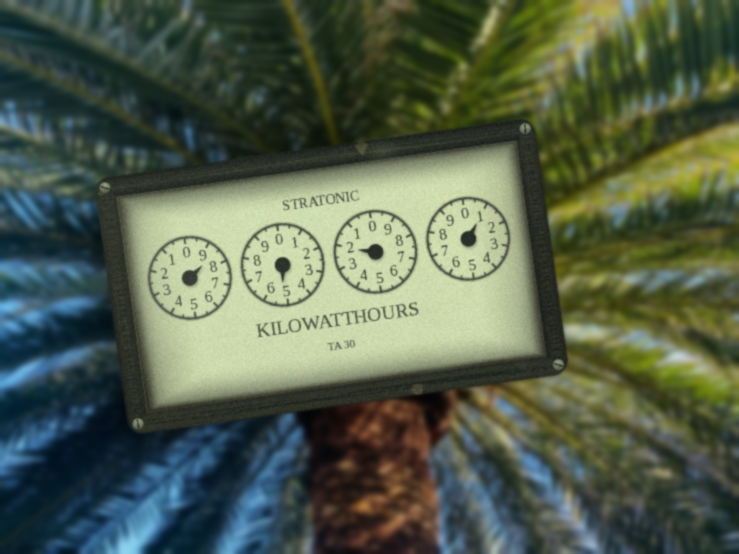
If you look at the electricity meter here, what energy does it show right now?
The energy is 8521 kWh
